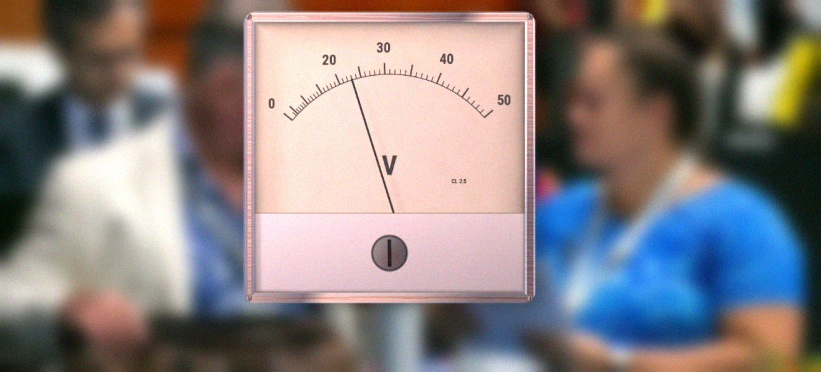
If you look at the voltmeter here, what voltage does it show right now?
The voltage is 23 V
